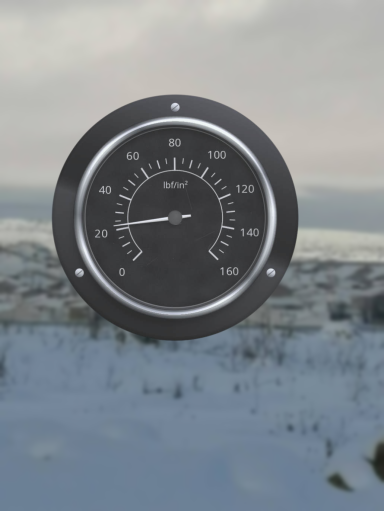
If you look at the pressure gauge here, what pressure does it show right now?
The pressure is 22.5 psi
